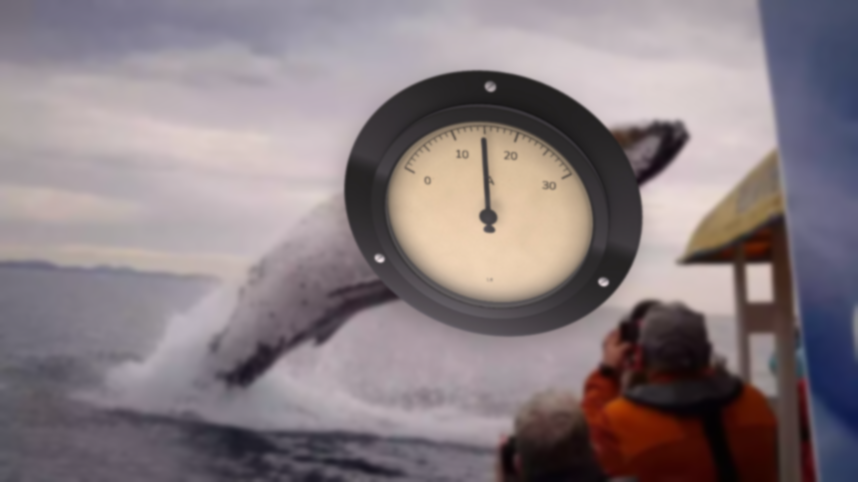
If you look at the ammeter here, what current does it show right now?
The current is 15 A
